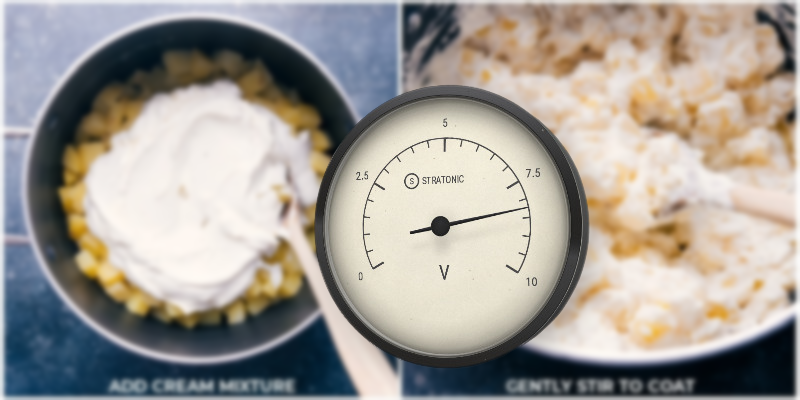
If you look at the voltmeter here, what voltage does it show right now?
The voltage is 8.25 V
